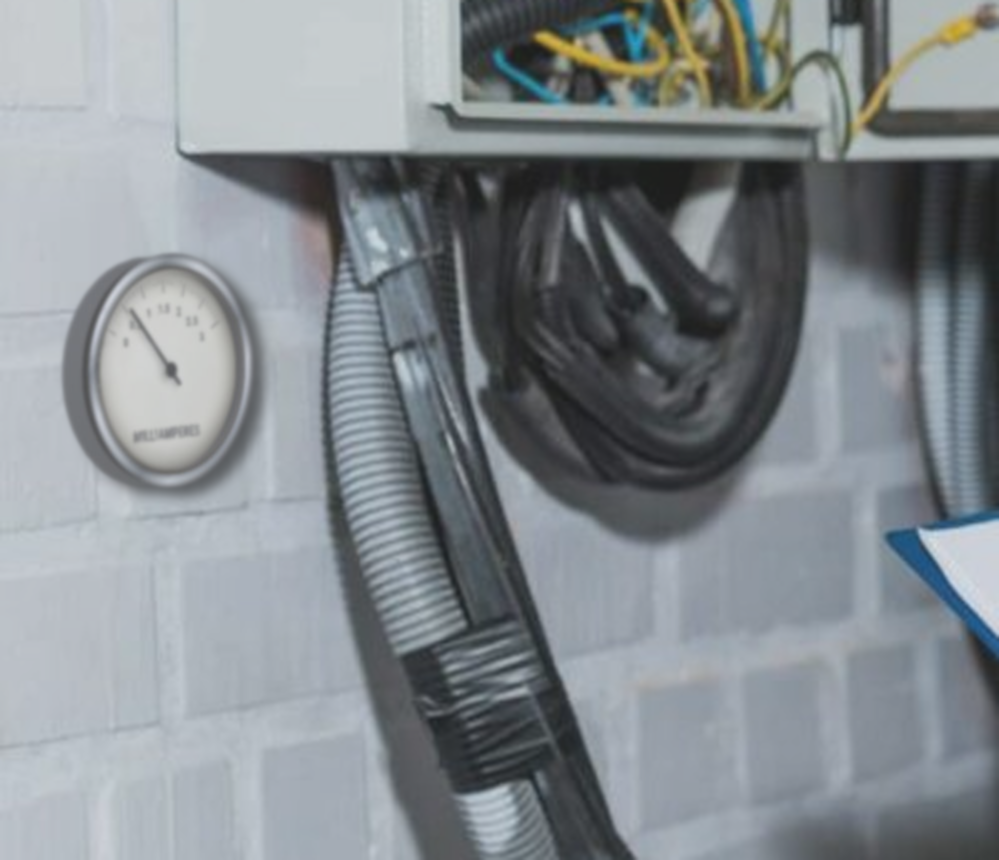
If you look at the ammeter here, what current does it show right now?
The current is 0.5 mA
